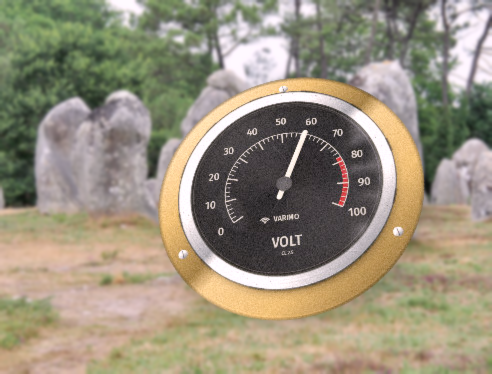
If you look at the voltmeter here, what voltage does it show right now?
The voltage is 60 V
